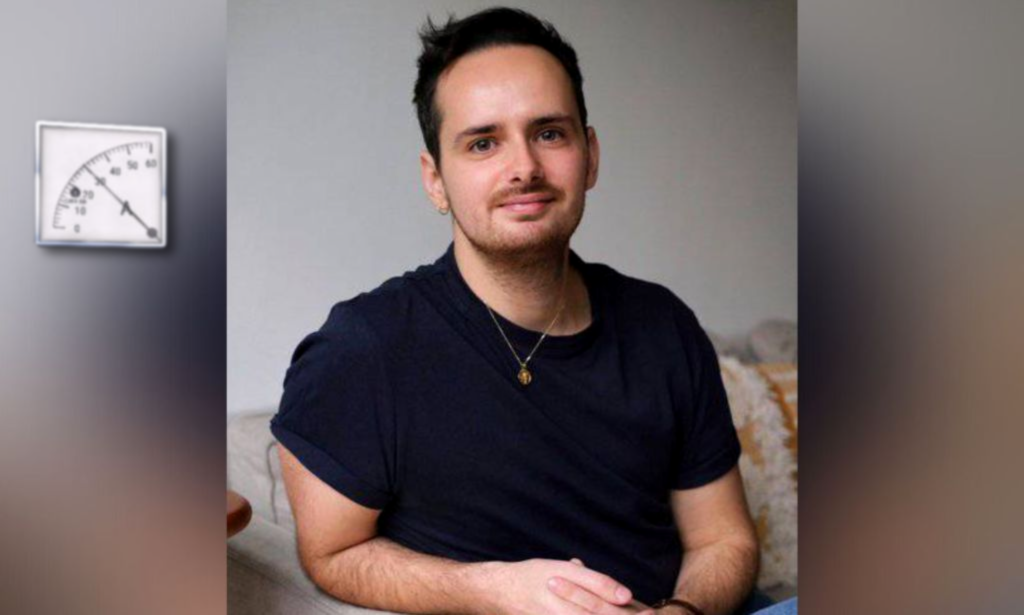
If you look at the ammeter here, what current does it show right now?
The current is 30 A
